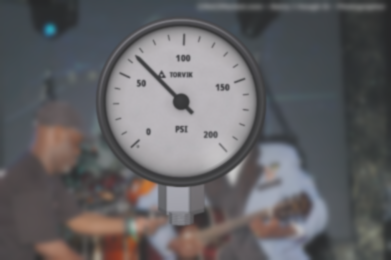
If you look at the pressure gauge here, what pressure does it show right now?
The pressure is 65 psi
